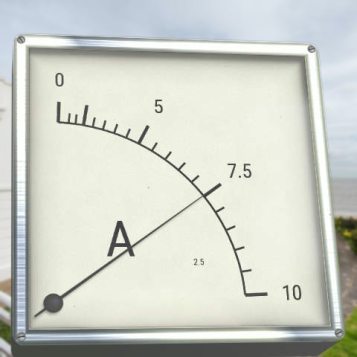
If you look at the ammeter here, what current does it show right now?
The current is 7.5 A
